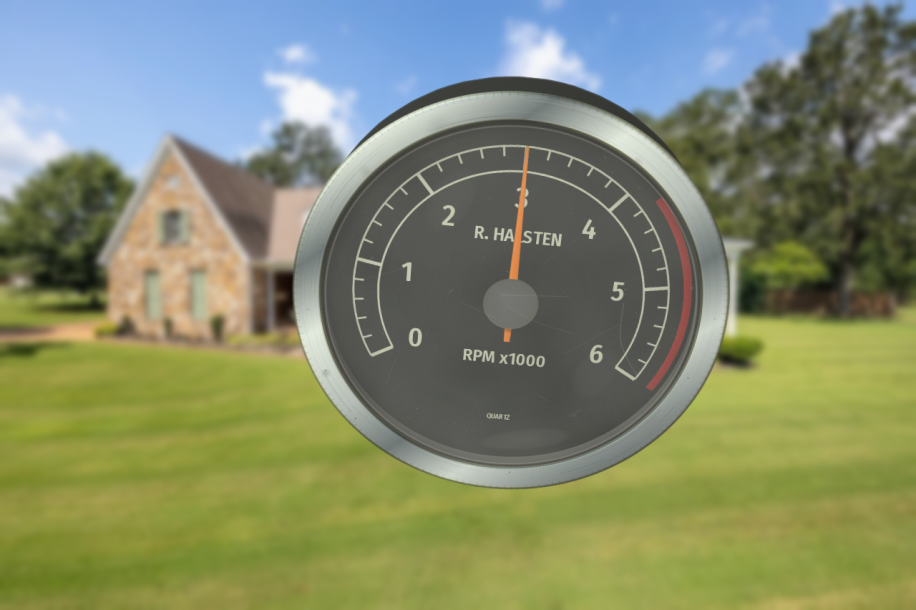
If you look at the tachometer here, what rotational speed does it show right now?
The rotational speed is 3000 rpm
